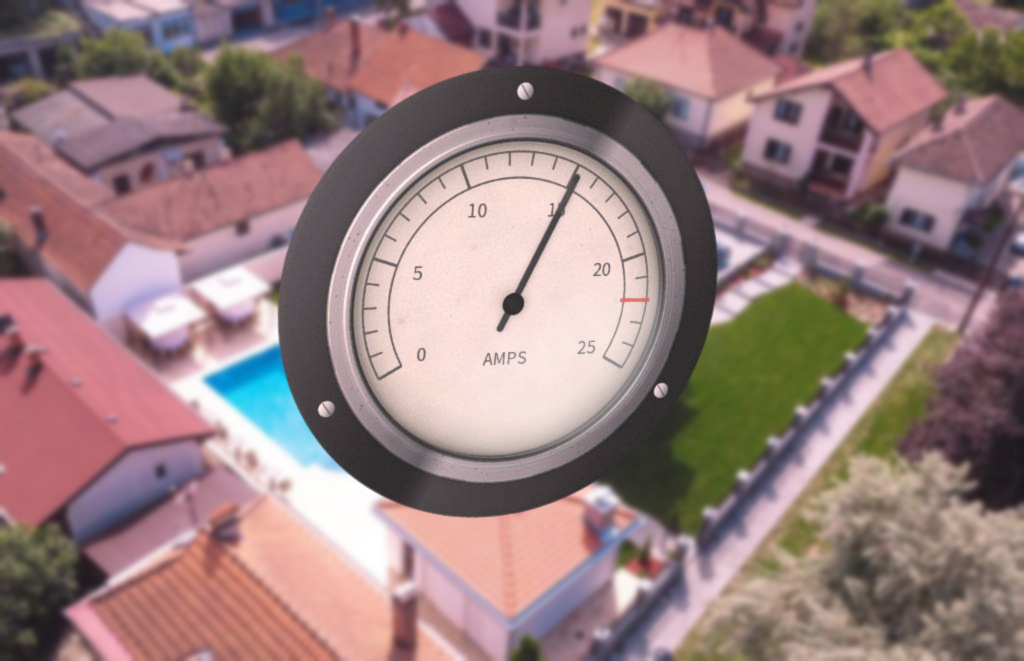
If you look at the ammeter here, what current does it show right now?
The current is 15 A
